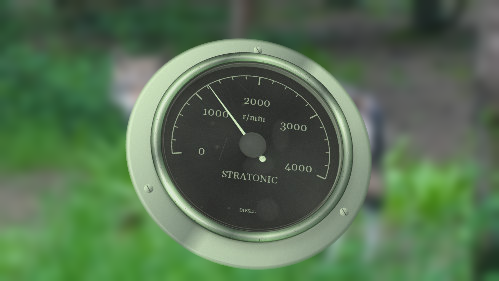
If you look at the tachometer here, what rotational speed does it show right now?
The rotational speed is 1200 rpm
